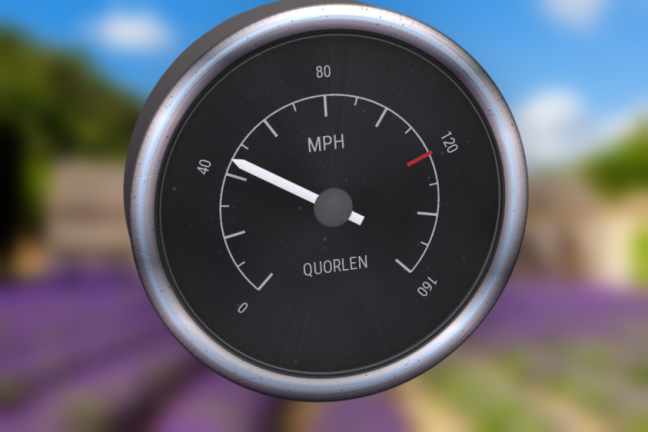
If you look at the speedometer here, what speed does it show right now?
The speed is 45 mph
